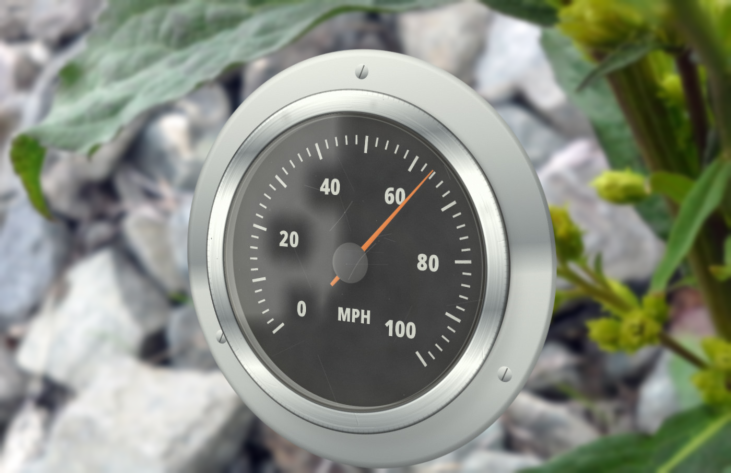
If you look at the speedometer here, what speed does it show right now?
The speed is 64 mph
